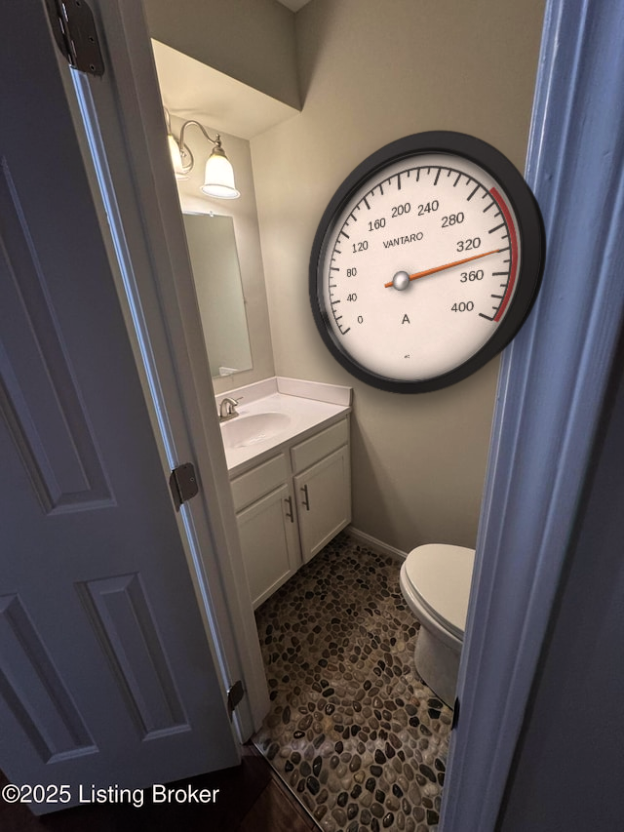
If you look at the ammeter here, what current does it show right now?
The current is 340 A
